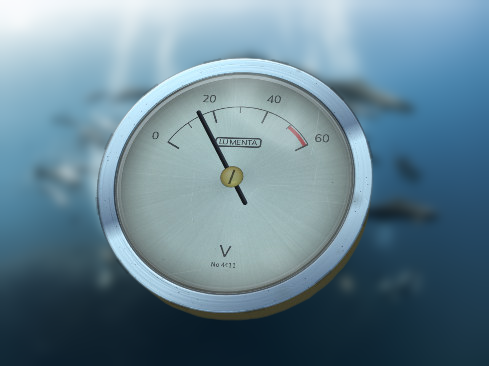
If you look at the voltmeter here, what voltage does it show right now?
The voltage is 15 V
